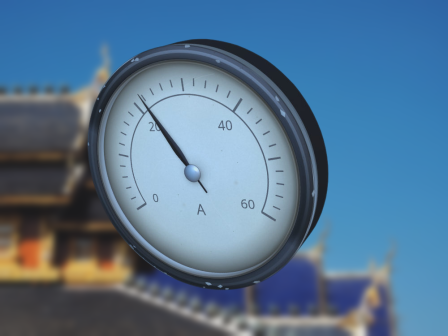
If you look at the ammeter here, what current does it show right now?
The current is 22 A
